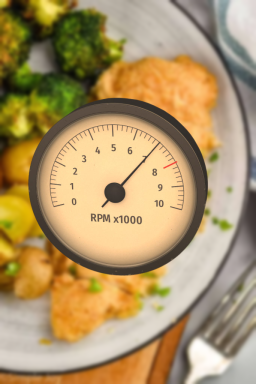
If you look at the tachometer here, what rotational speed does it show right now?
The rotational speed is 7000 rpm
